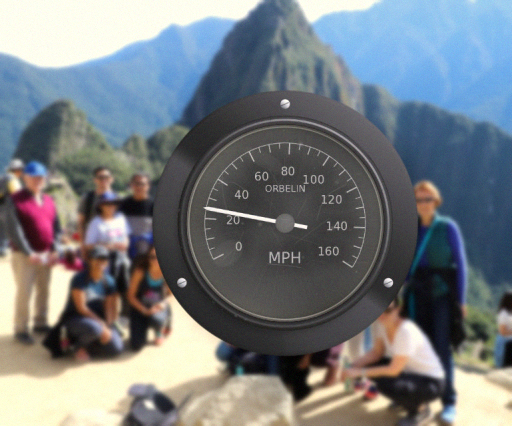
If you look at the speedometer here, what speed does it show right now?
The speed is 25 mph
